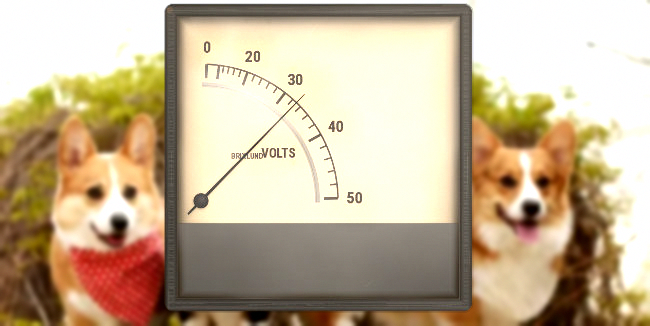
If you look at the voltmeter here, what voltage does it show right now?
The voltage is 33 V
